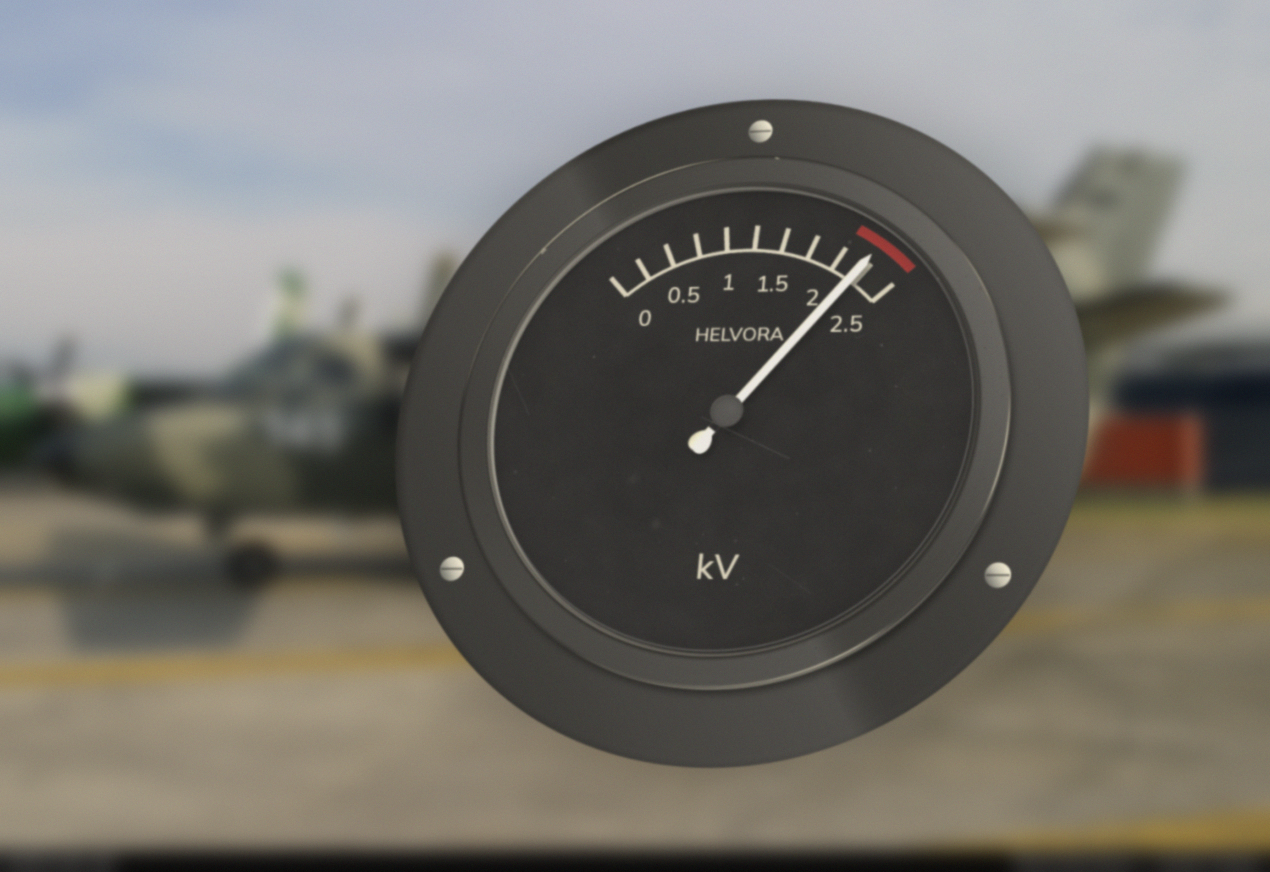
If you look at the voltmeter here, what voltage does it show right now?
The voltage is 2.25 kV
